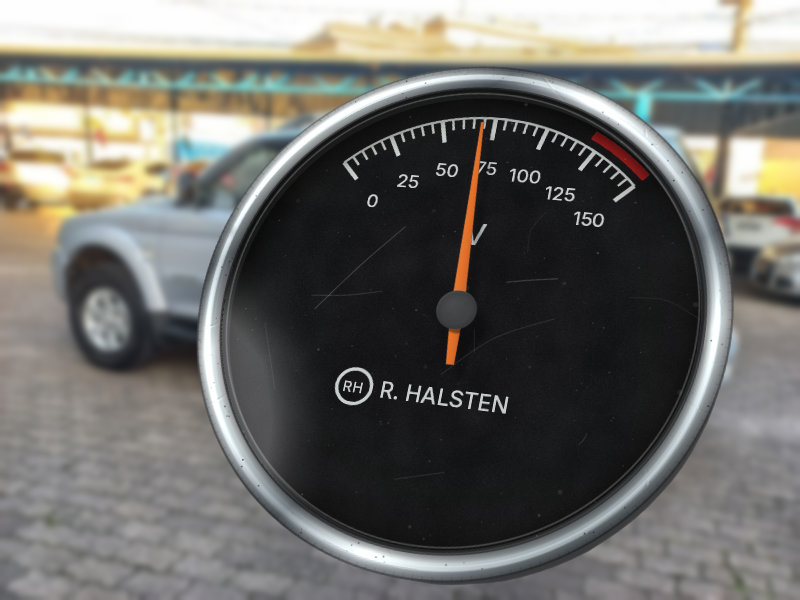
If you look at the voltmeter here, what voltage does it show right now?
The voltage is 70 V
